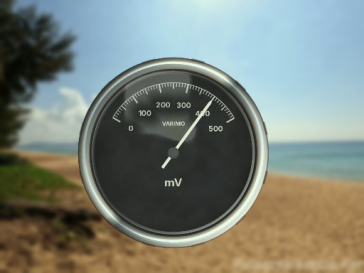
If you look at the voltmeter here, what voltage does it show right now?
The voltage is 400 mV
